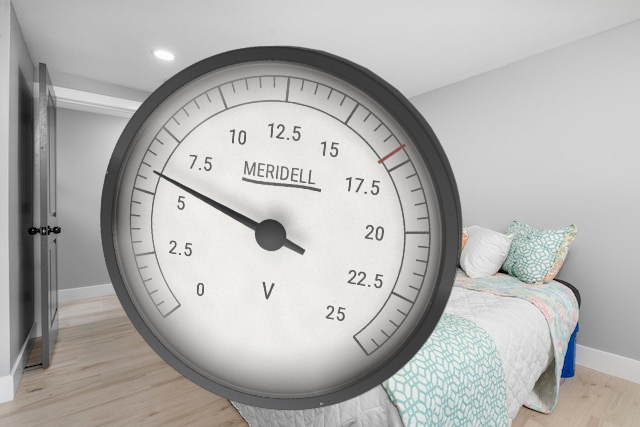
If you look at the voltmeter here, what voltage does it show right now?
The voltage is 6 V
